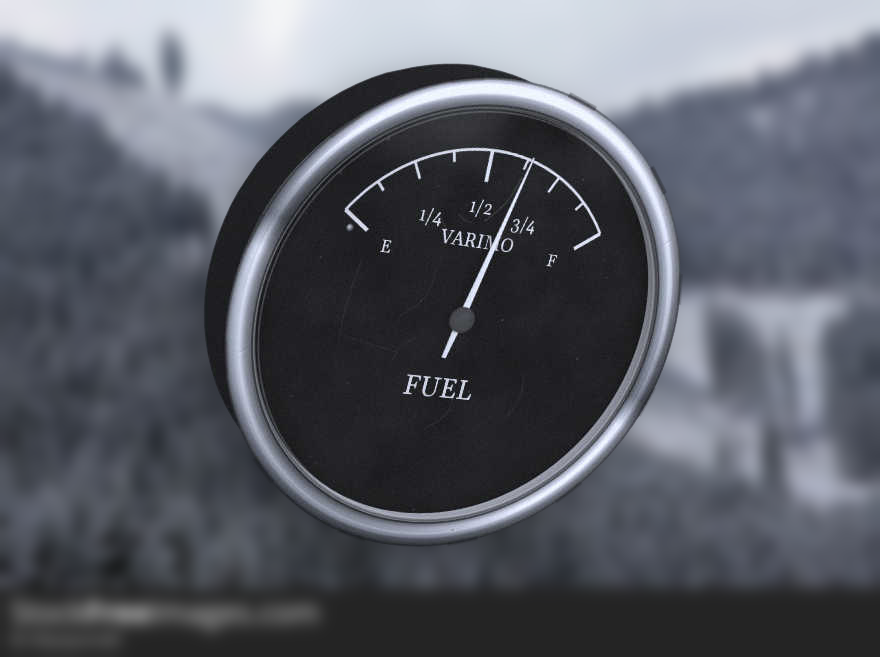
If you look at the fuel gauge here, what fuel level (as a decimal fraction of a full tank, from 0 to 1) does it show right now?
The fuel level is 0.625
